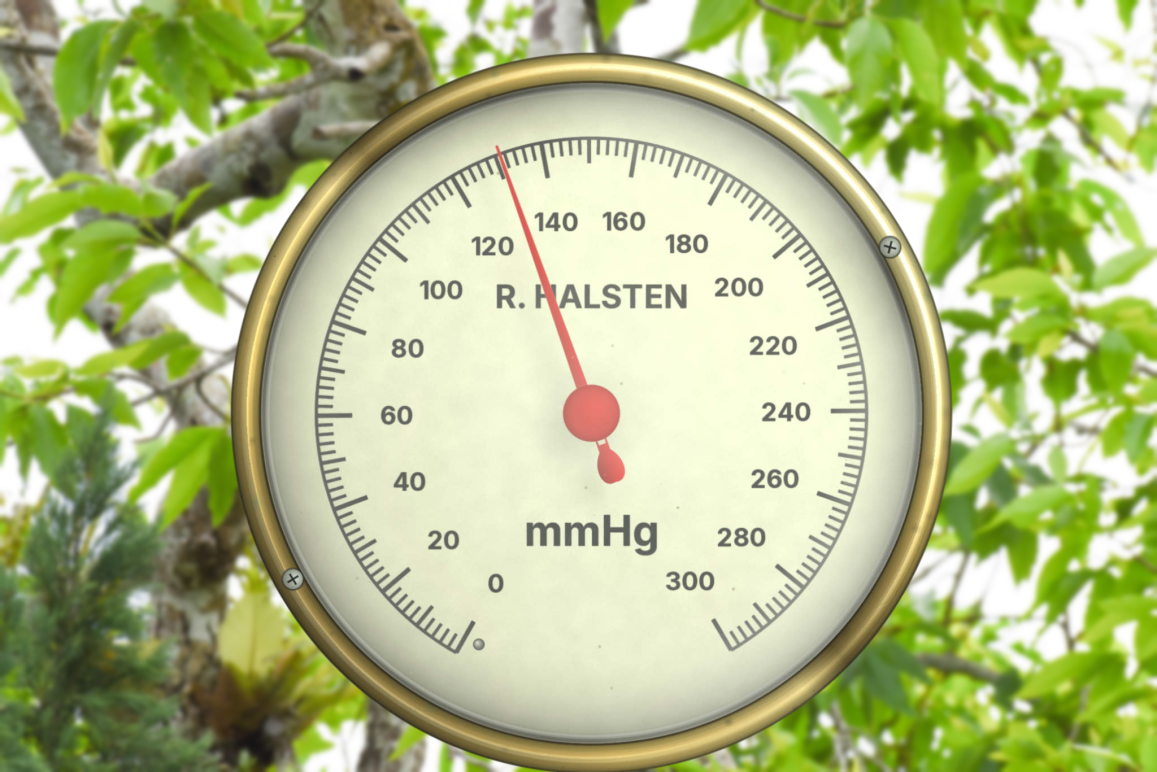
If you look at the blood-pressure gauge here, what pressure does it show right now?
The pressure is 131 mmHg
